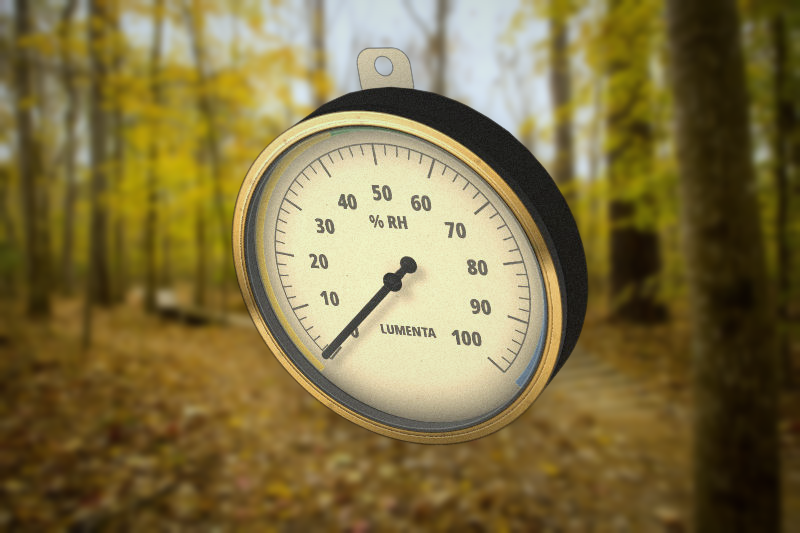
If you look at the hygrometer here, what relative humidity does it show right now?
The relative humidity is 1 %
